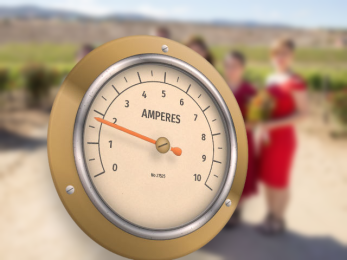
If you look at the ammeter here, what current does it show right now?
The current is 1.75 A
